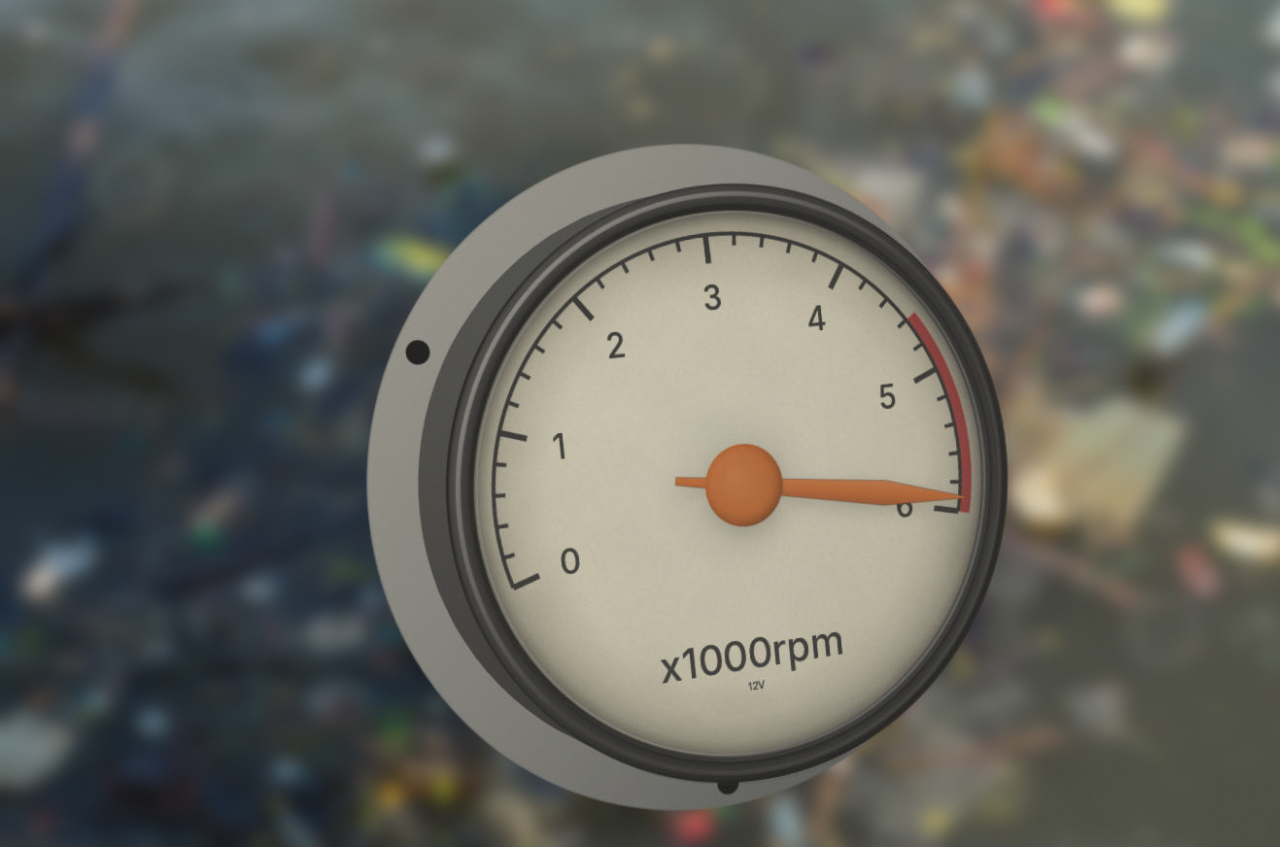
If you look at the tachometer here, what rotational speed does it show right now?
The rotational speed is 5900 rpm
